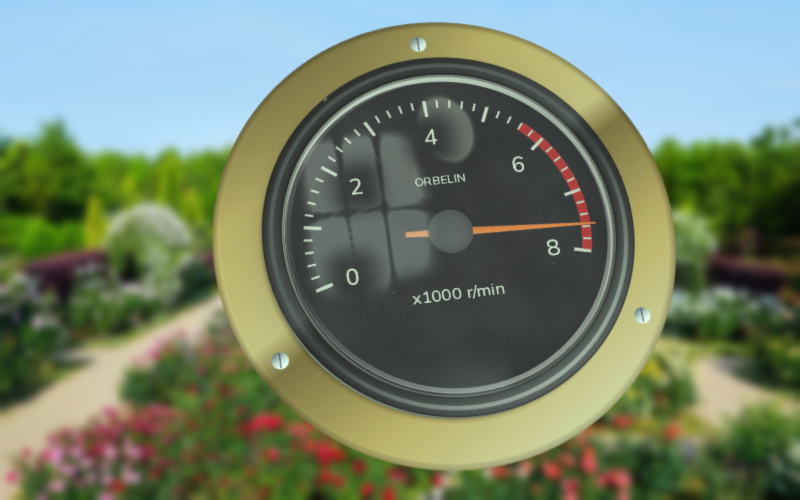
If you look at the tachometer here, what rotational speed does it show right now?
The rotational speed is 7600 rpm
